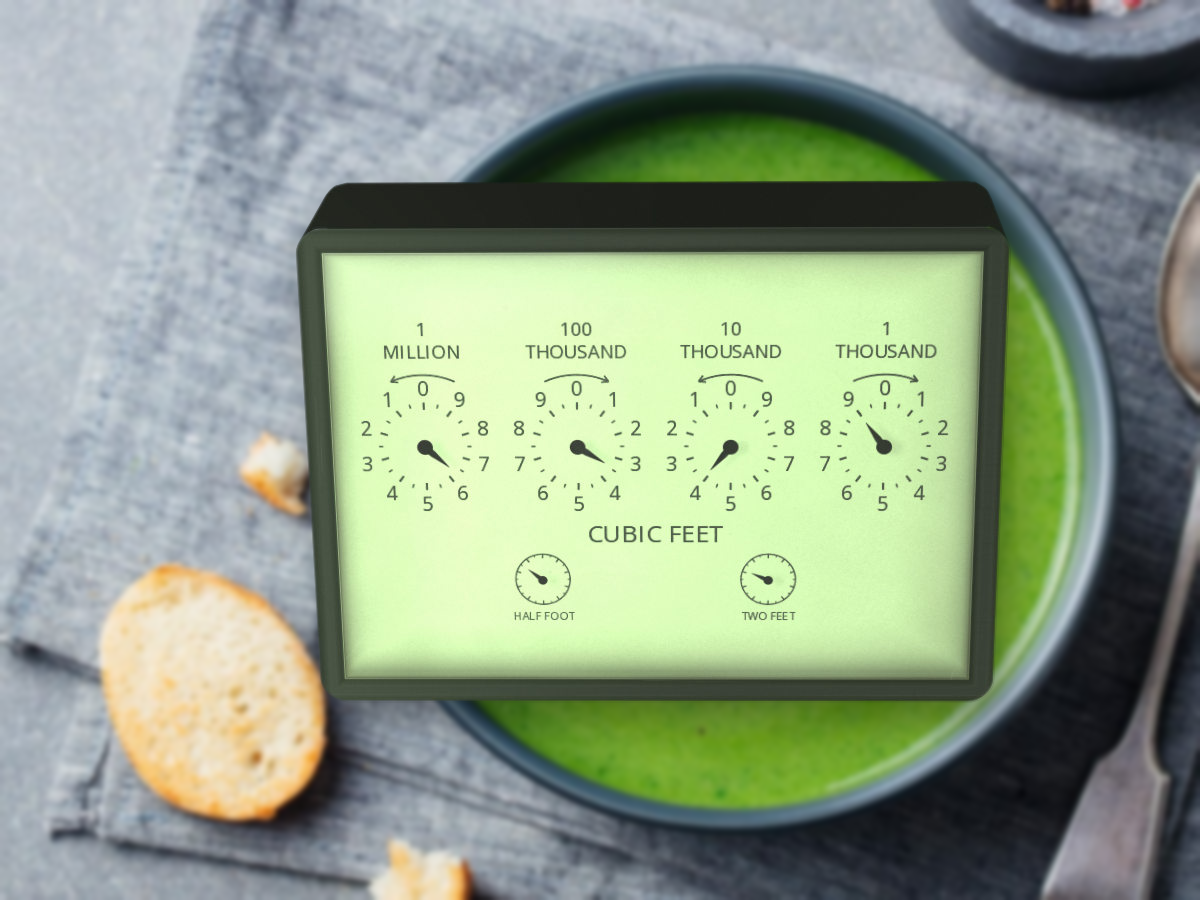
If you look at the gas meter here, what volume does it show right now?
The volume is 633900 ft³
